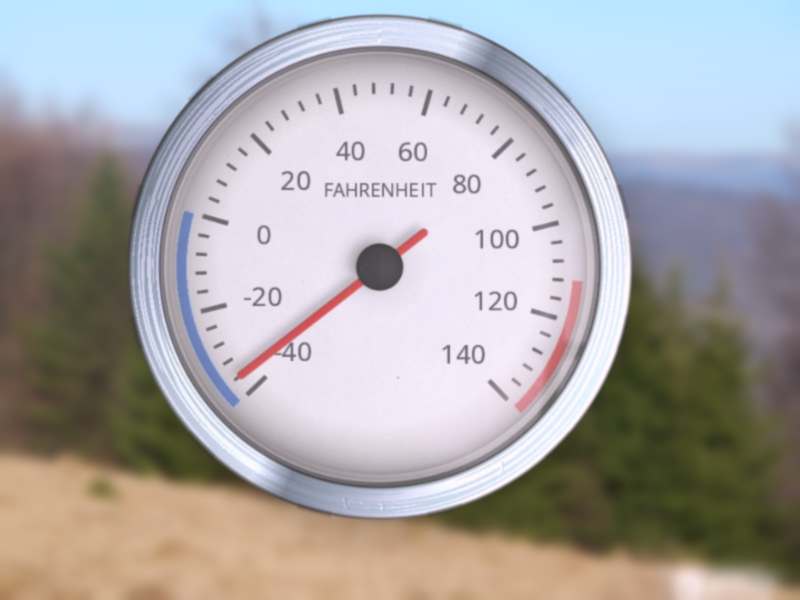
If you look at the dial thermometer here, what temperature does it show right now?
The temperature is -36 °F
